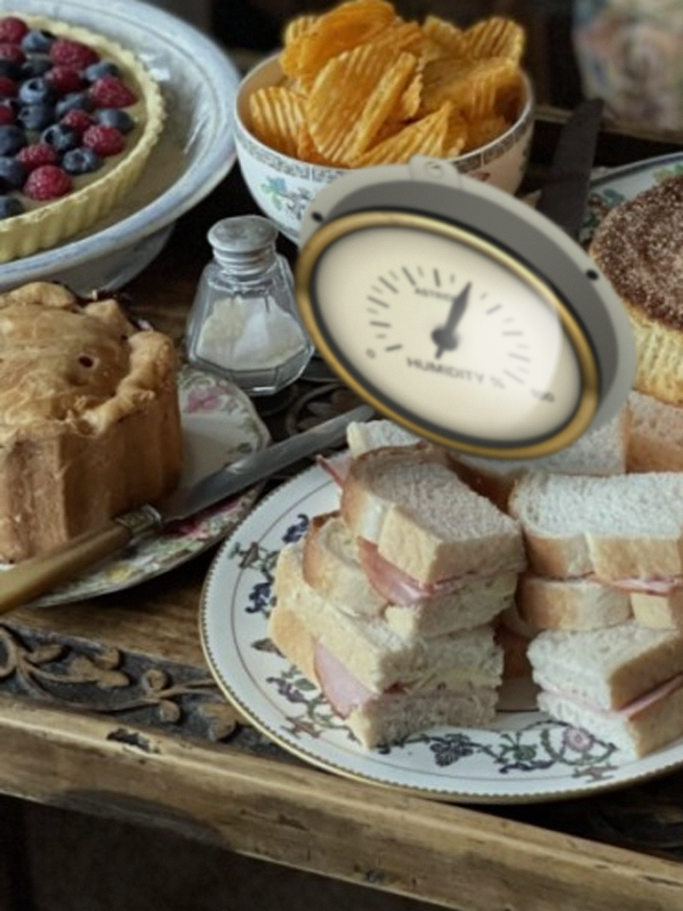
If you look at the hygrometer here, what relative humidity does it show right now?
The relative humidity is 60 %
